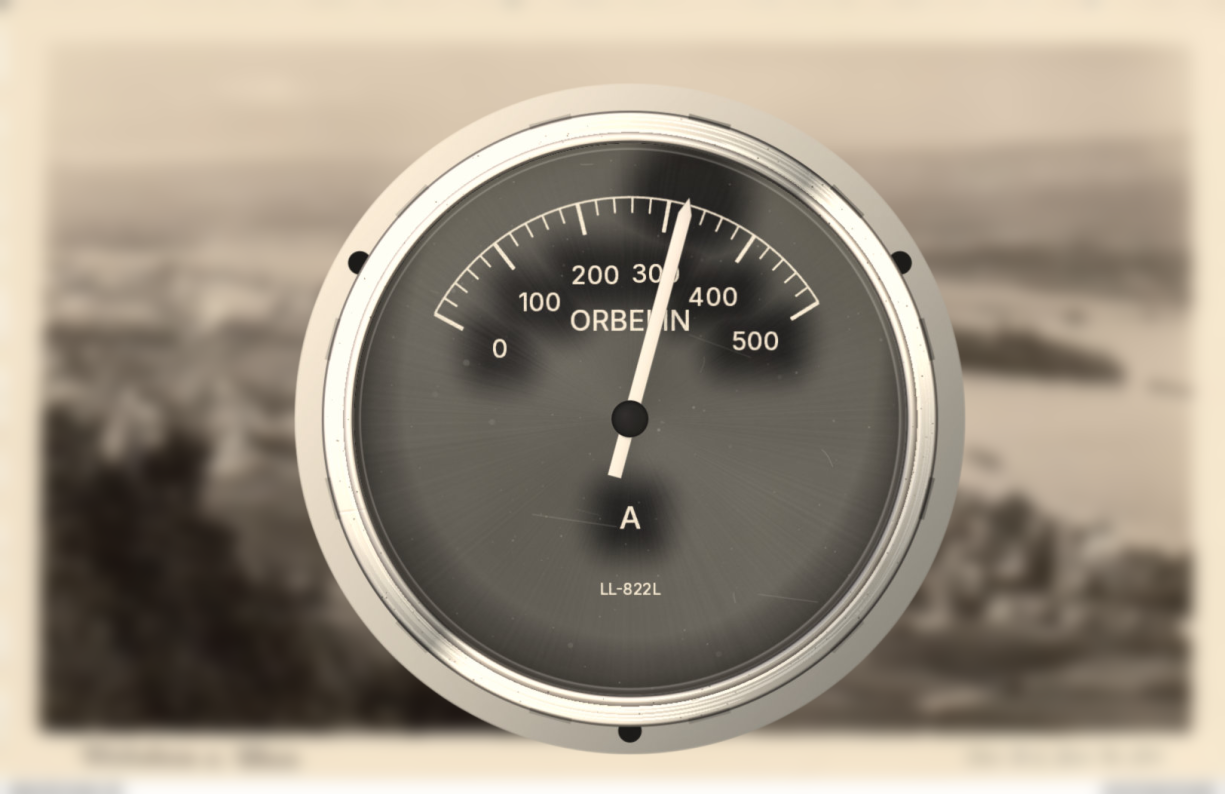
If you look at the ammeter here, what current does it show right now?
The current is 320 A
